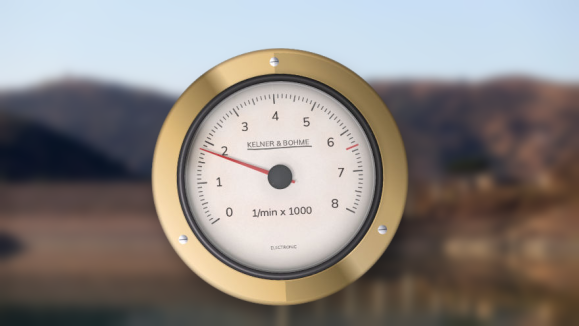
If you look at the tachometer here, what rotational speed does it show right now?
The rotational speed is 1800 rpm
